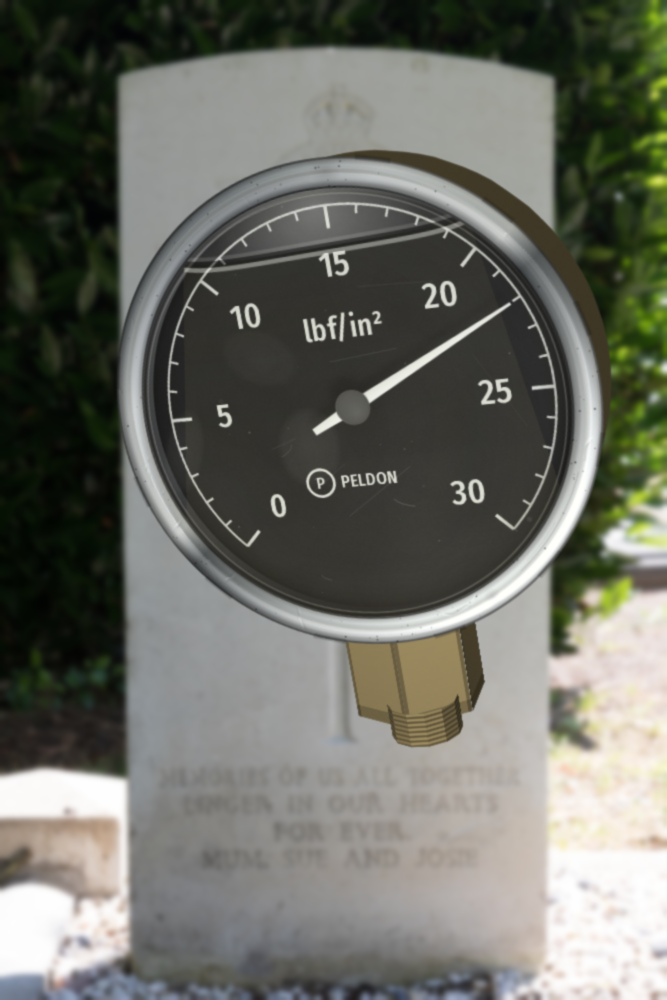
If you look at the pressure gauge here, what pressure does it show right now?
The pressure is 22 psi
